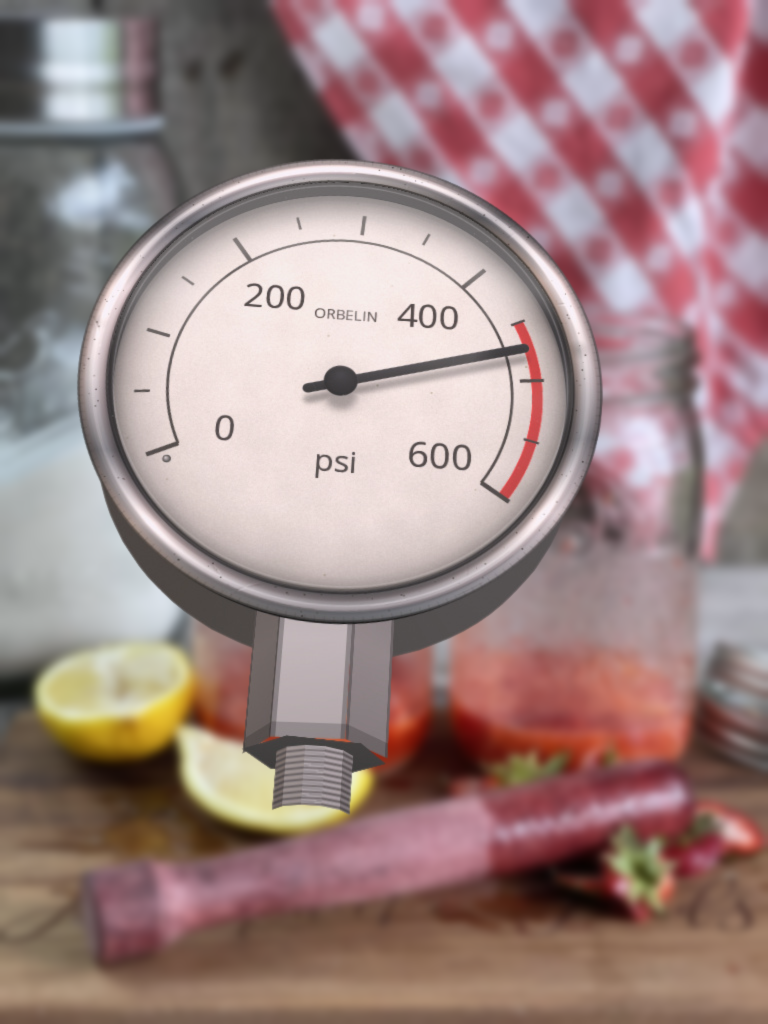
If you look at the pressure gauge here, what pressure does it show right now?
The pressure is 475 psi
